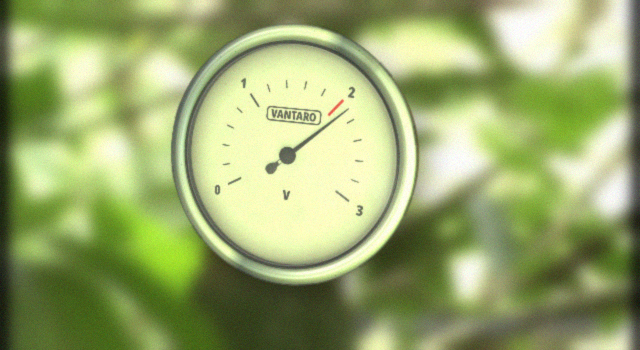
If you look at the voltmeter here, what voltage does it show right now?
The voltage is 2.1 V
